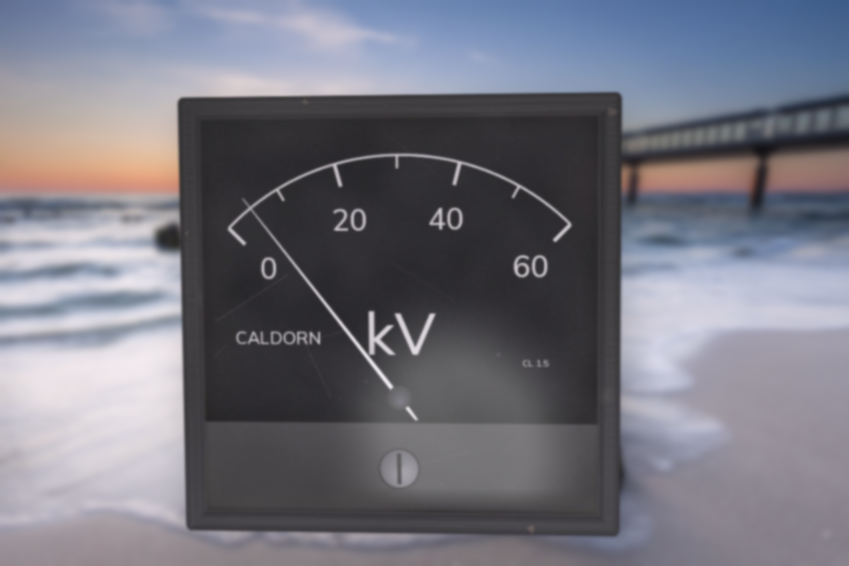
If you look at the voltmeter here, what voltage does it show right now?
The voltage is 5 kV
